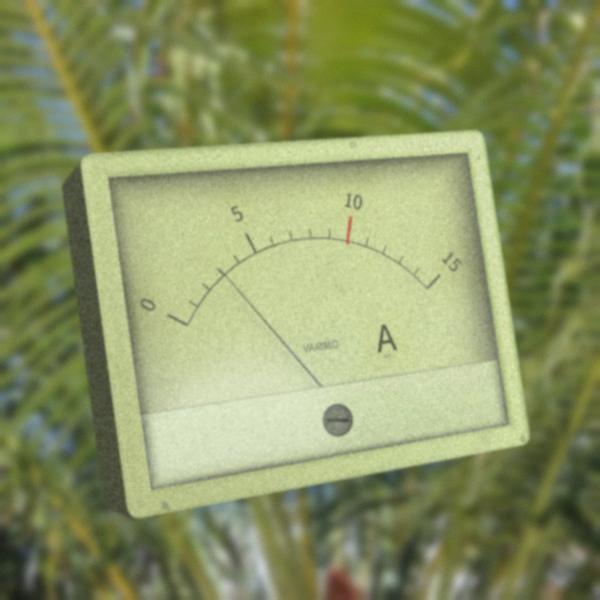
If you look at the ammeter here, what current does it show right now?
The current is 3 A
